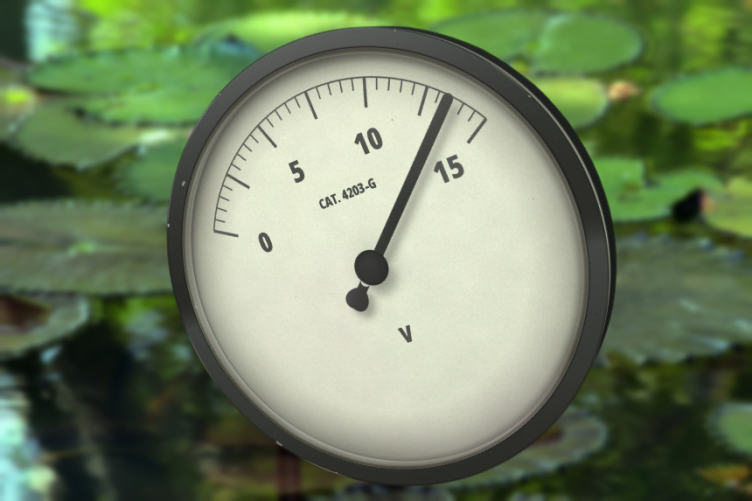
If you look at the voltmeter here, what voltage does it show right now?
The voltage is 13.5 V
